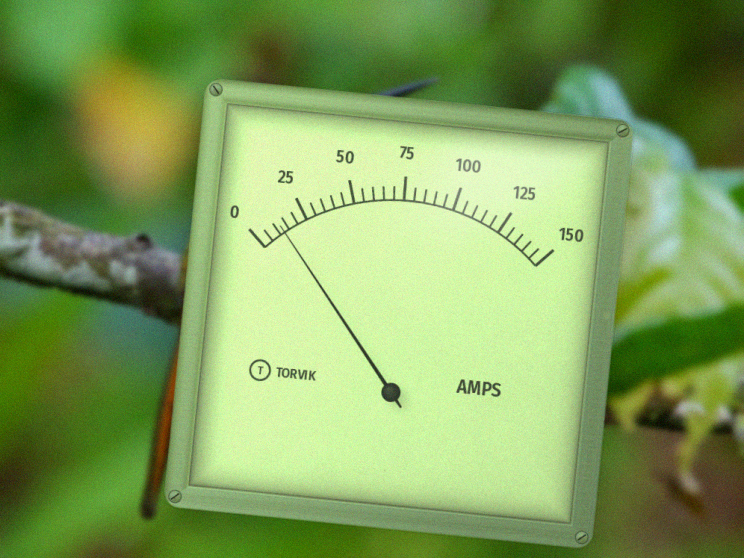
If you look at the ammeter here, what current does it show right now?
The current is 12.5 A
